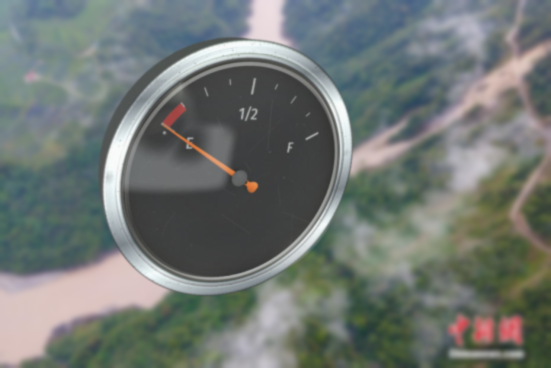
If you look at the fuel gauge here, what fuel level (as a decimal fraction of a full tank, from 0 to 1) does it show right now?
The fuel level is 0
